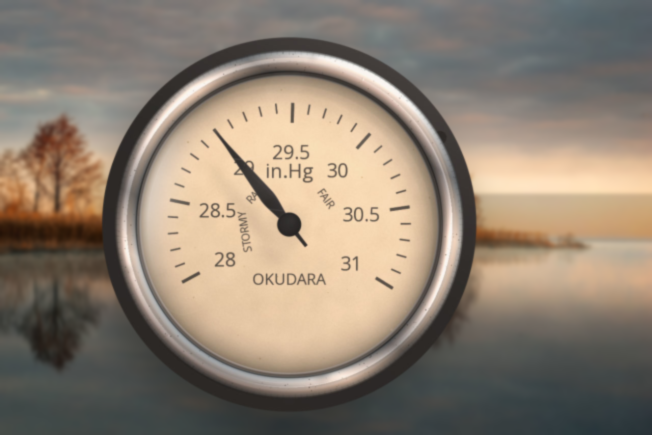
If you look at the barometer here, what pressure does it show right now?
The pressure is 29 inHg
